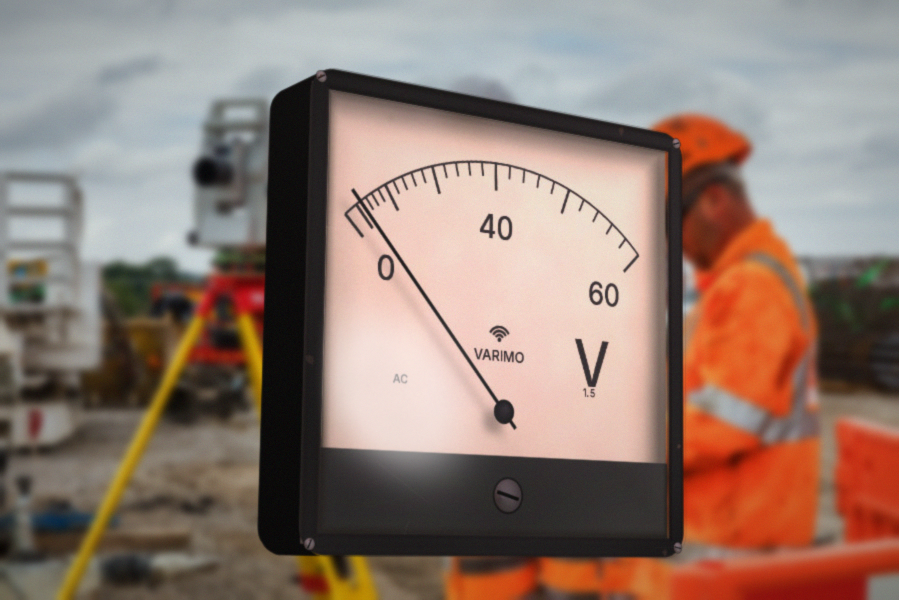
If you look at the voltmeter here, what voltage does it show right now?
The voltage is 10 V
